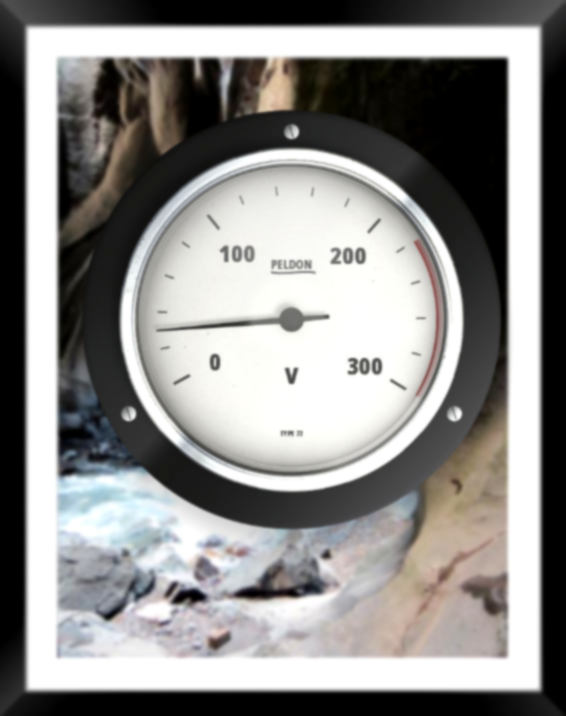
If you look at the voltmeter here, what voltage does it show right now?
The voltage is 30 V
